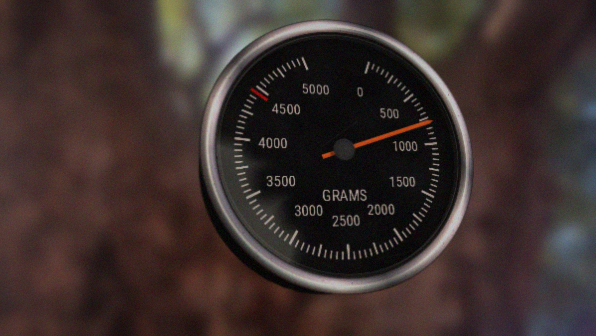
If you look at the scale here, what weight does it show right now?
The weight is 800 g
